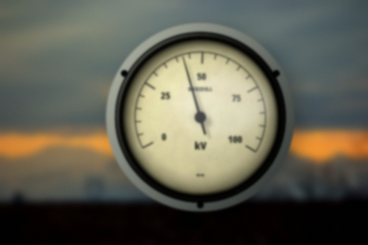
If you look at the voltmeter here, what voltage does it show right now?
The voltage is 42.5 kV
